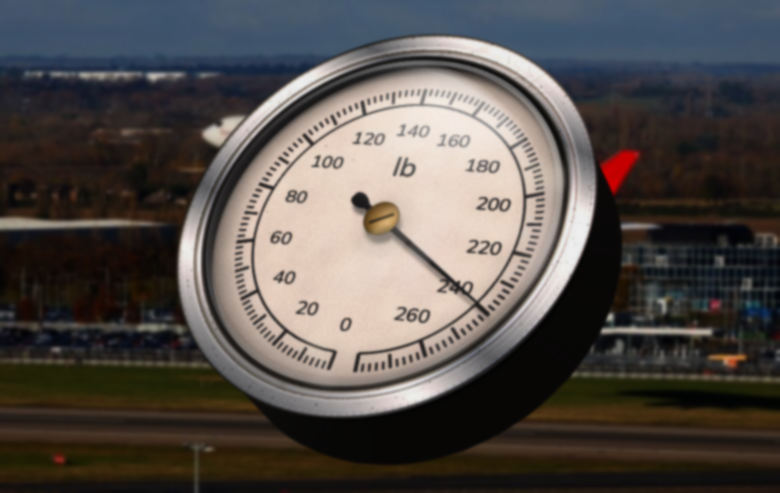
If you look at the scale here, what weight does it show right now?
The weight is 240 lb
